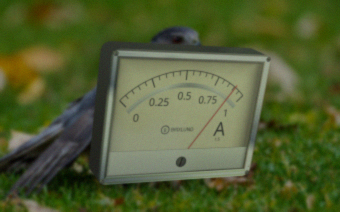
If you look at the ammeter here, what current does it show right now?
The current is 0.9 A
